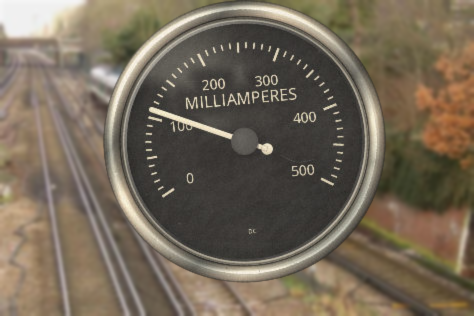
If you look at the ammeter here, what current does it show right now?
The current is 110 mA
